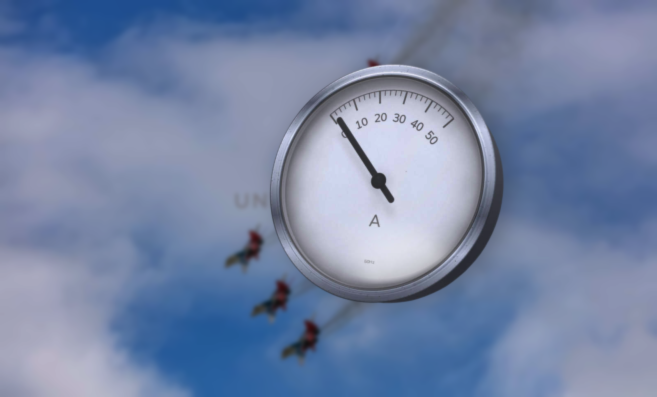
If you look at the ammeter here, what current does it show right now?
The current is 2 A
